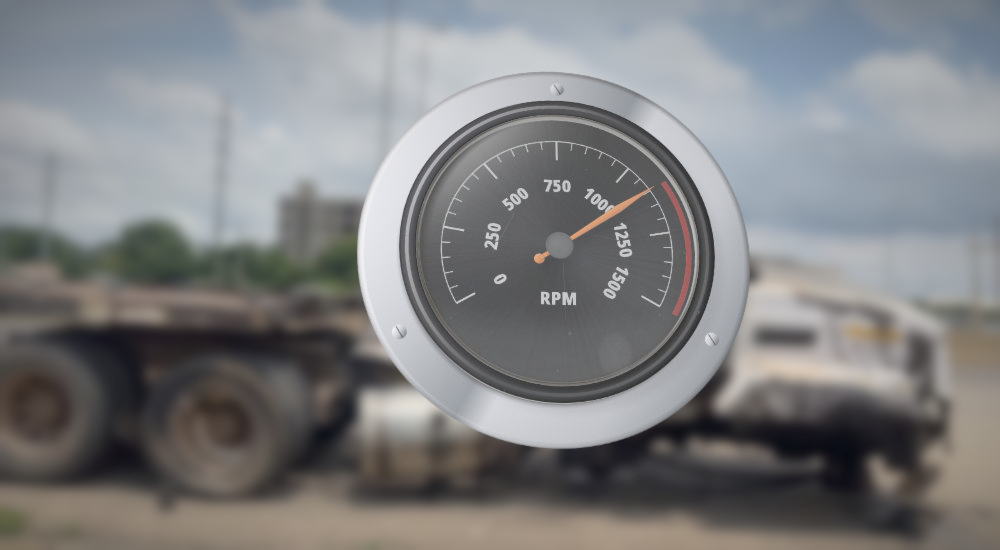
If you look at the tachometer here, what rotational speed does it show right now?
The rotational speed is 1100 rpm
